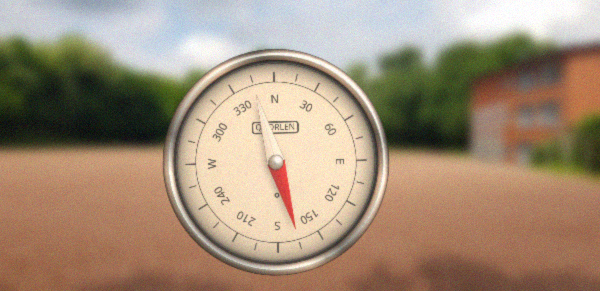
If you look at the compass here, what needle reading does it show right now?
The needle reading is 165 °
